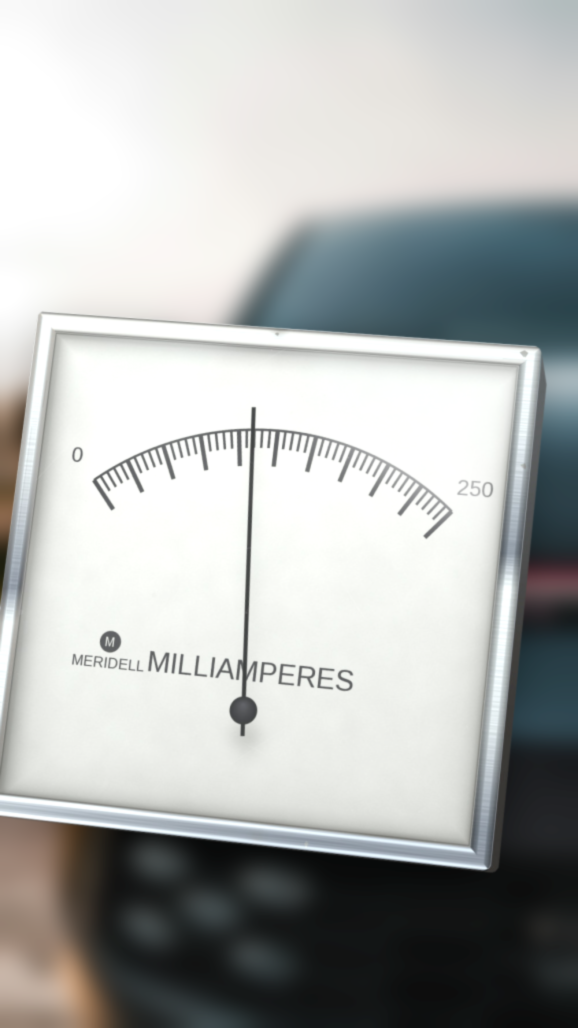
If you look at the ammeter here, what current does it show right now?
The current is 110 mA
